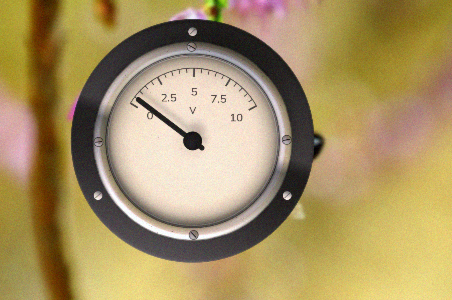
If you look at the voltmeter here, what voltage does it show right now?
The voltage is 0.5 V
